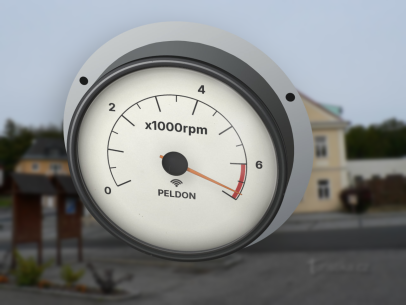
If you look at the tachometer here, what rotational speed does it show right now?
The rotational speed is 6750 rpm
